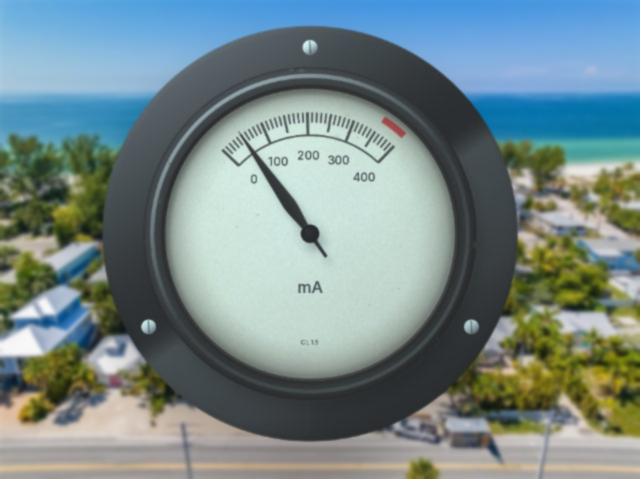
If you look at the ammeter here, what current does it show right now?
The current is 50 mA
